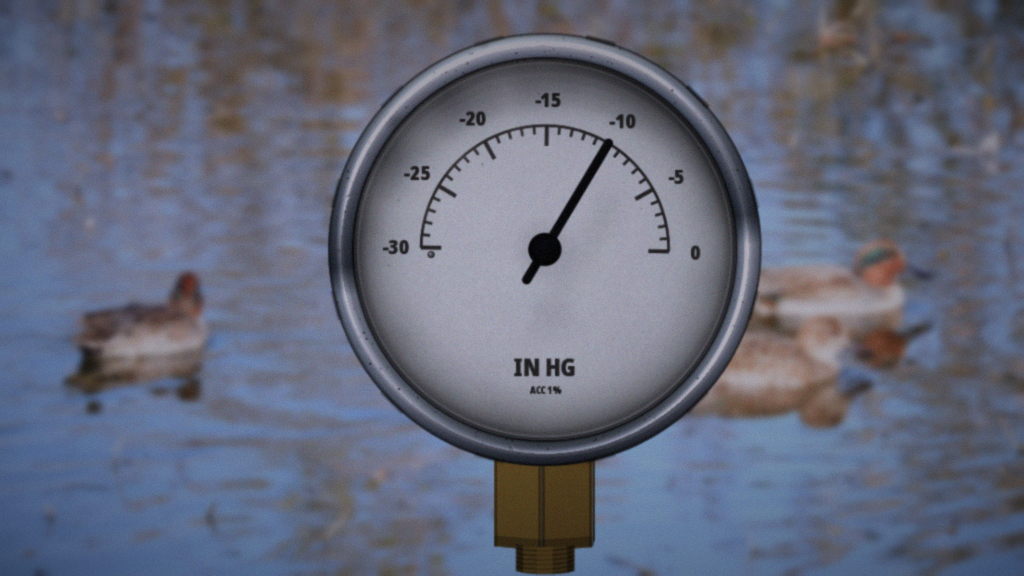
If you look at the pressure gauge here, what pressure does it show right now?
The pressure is -10 inHg
